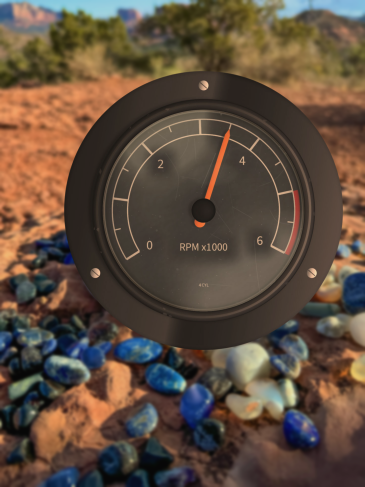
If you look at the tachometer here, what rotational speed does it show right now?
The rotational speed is 3500 rpm
